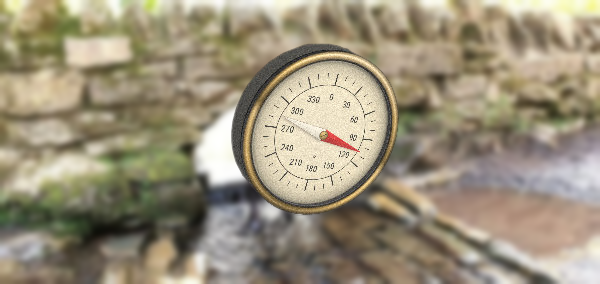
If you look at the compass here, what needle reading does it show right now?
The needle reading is 105 °
